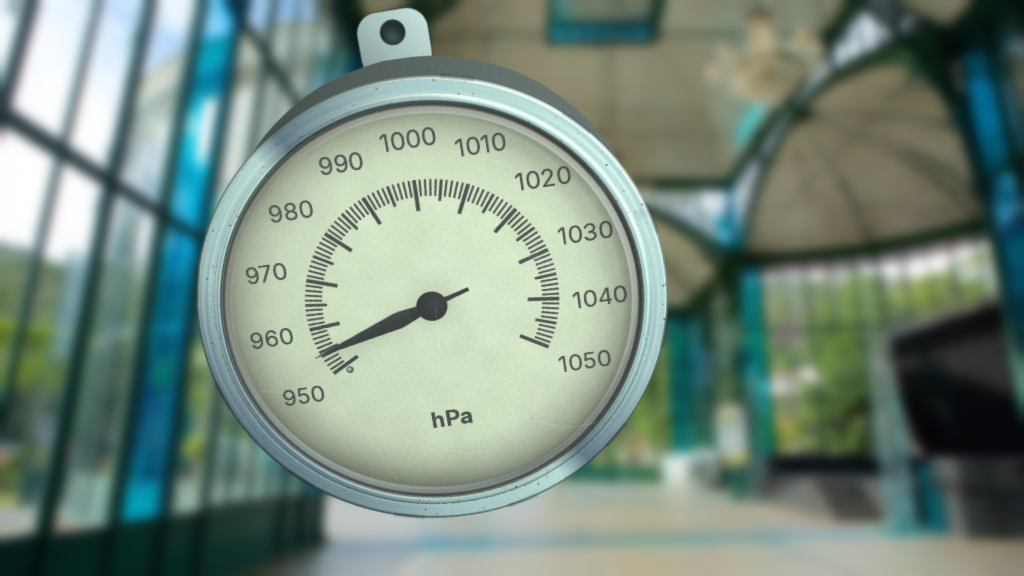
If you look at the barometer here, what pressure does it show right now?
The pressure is 955 hPa
